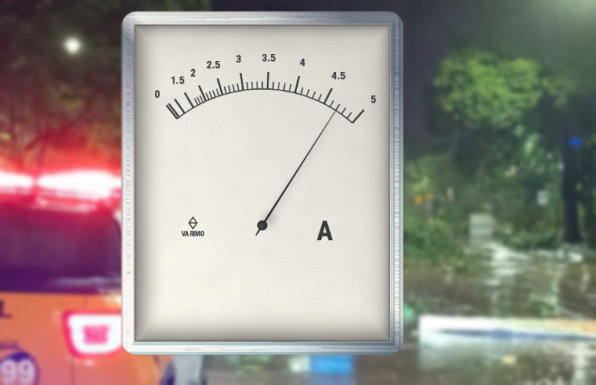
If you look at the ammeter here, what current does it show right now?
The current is 4.7 A
